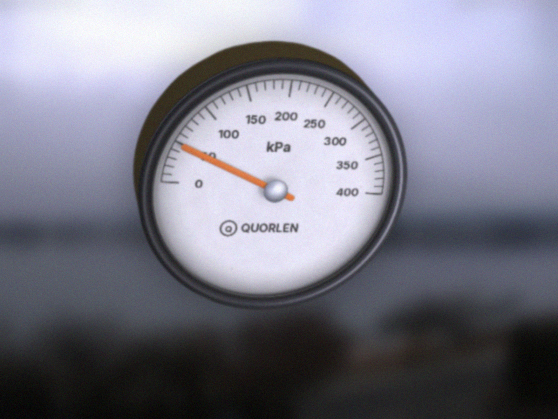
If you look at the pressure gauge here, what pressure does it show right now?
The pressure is 50 kPa
